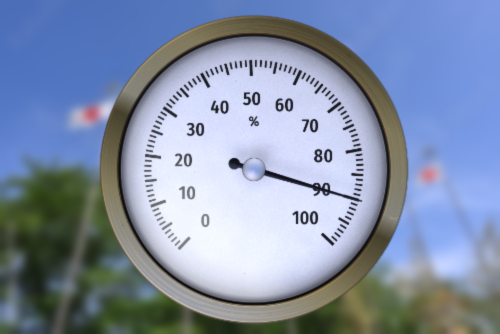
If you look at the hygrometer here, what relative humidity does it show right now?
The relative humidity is 90 %
